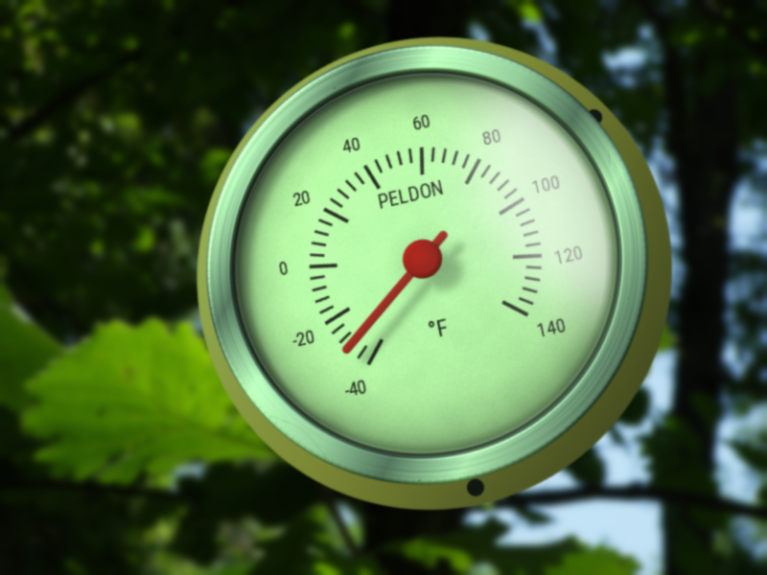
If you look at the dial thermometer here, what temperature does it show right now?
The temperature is -32 °F
